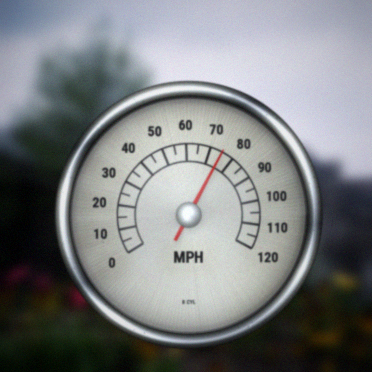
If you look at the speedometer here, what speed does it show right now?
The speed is 75 mph
